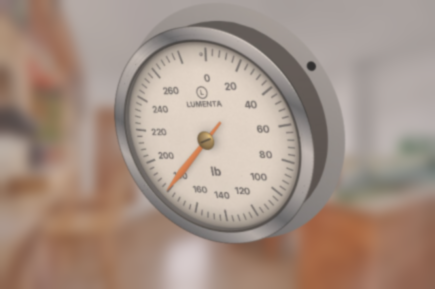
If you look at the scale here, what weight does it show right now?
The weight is 180 lb
